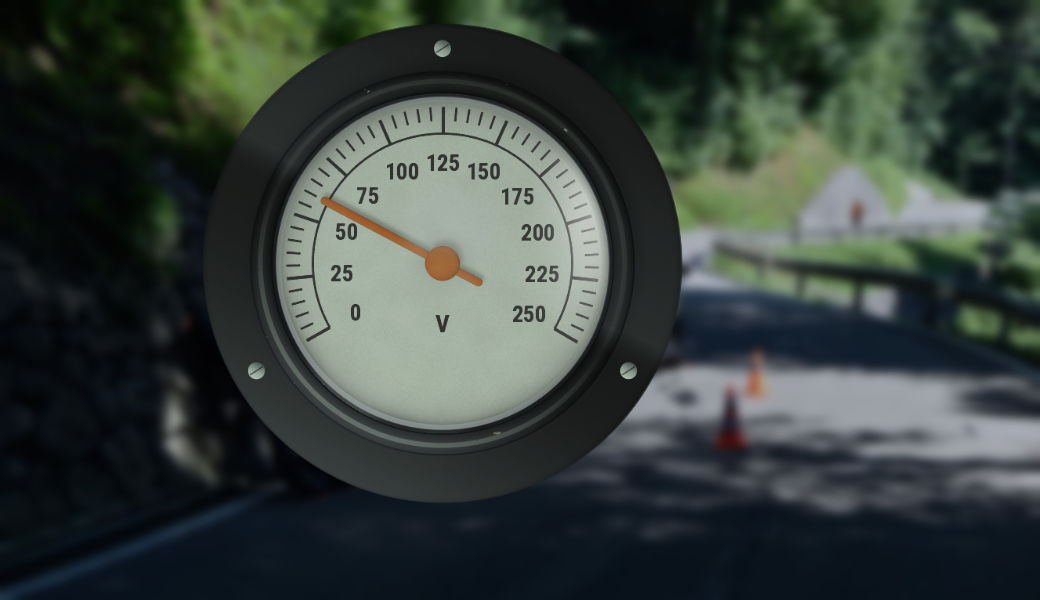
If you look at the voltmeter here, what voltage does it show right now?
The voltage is 60 V
